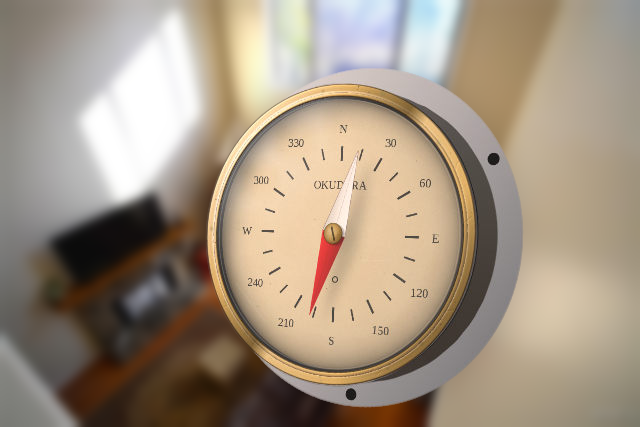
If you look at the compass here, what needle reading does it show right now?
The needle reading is 195 °
